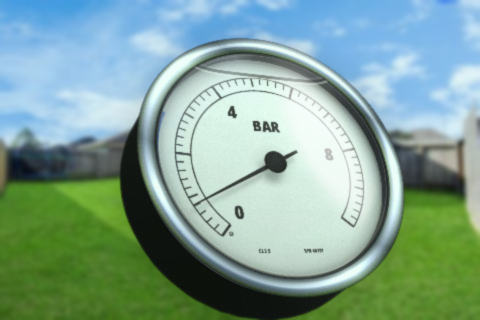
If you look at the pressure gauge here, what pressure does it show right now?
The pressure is 0.8 bar
